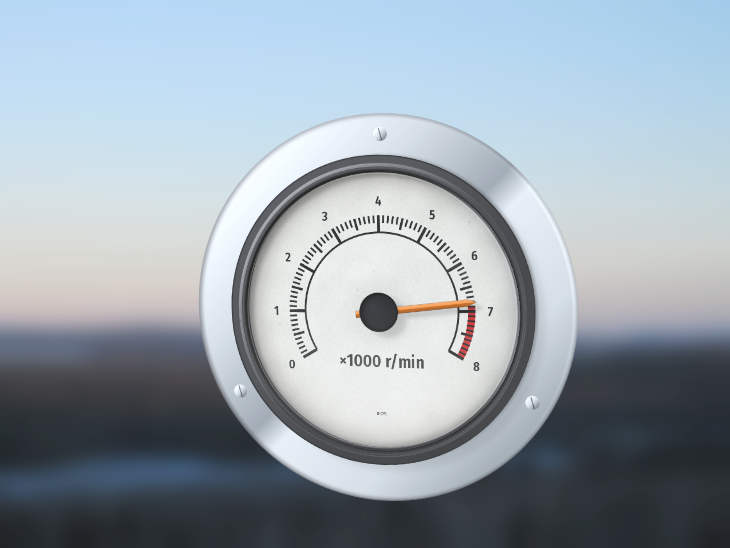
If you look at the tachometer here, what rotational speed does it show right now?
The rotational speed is 6800 rpm
